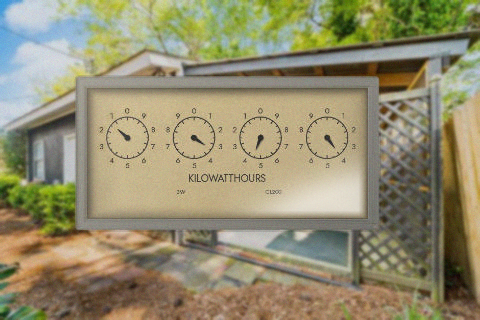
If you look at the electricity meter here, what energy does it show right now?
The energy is 1344 kWh
